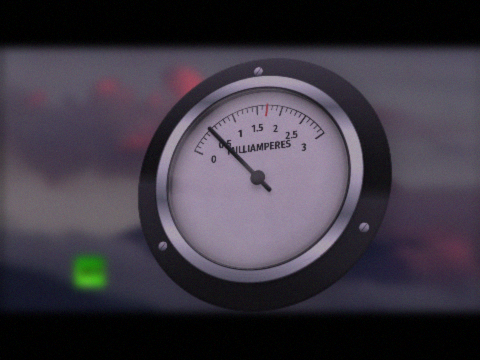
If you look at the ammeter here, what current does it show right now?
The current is 0.5 mA
